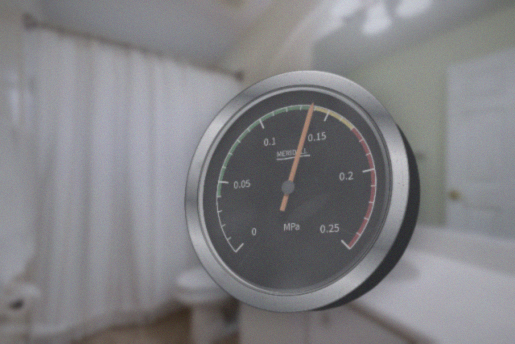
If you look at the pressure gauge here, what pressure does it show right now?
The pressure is 0.14 MPa
